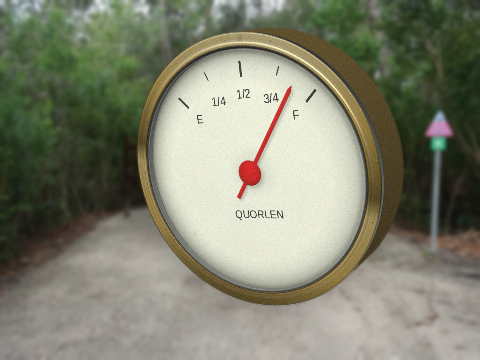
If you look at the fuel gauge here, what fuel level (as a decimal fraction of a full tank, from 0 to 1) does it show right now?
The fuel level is 0.875
